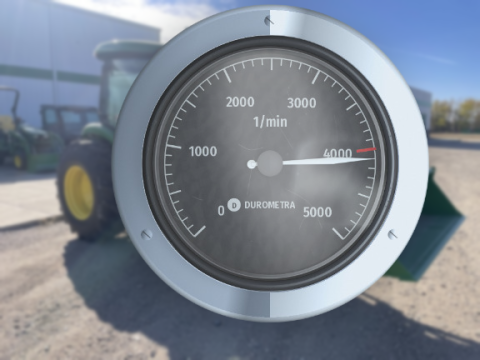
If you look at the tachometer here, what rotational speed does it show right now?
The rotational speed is 4100 rpm
